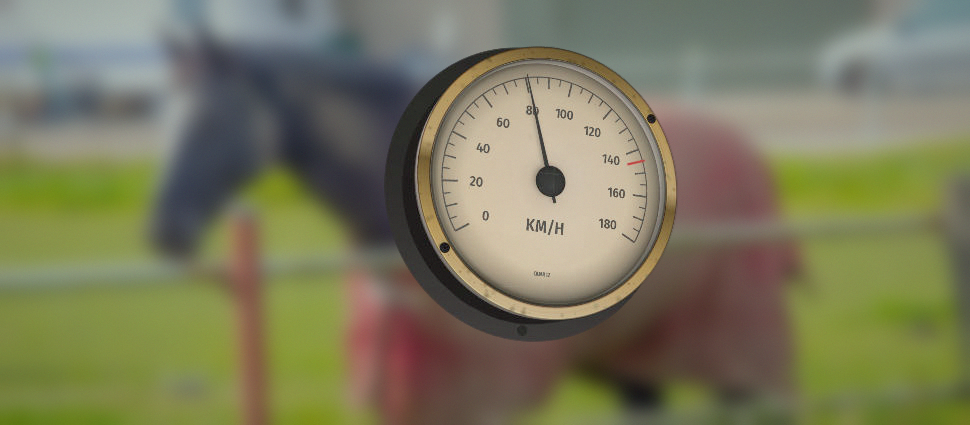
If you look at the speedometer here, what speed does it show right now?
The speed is 80 km/h
